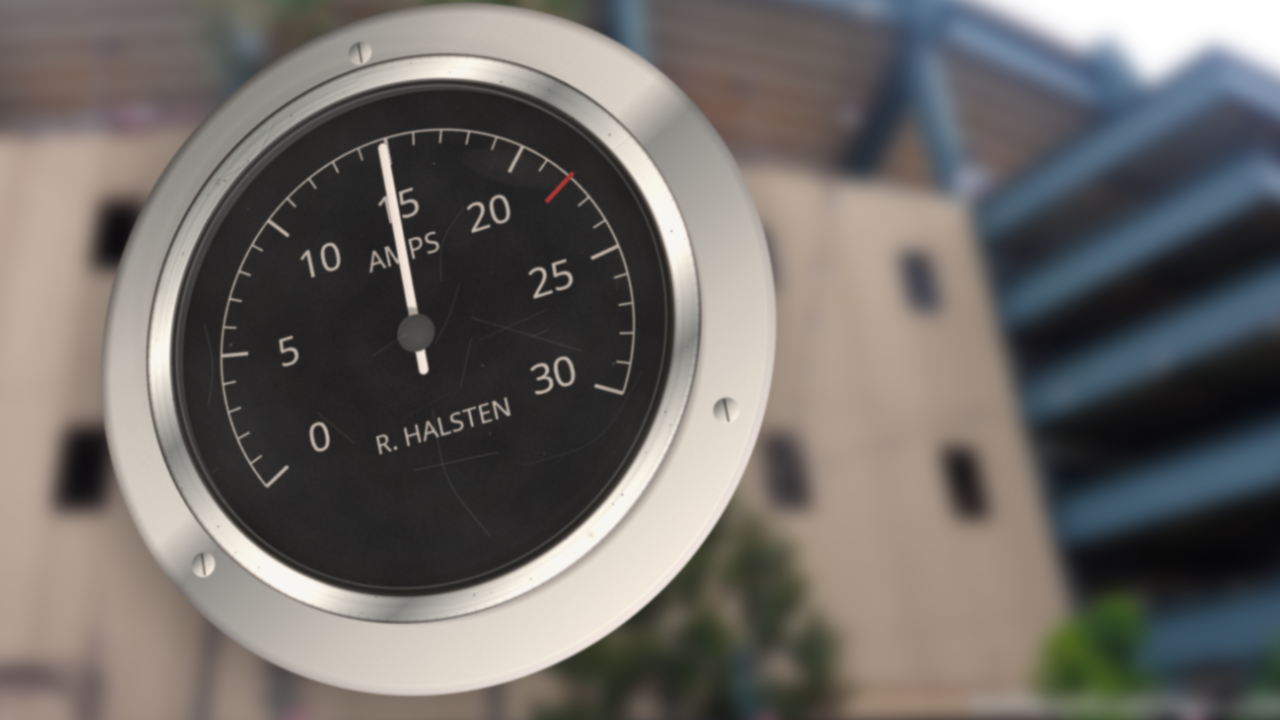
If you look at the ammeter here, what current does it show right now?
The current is 15 A
